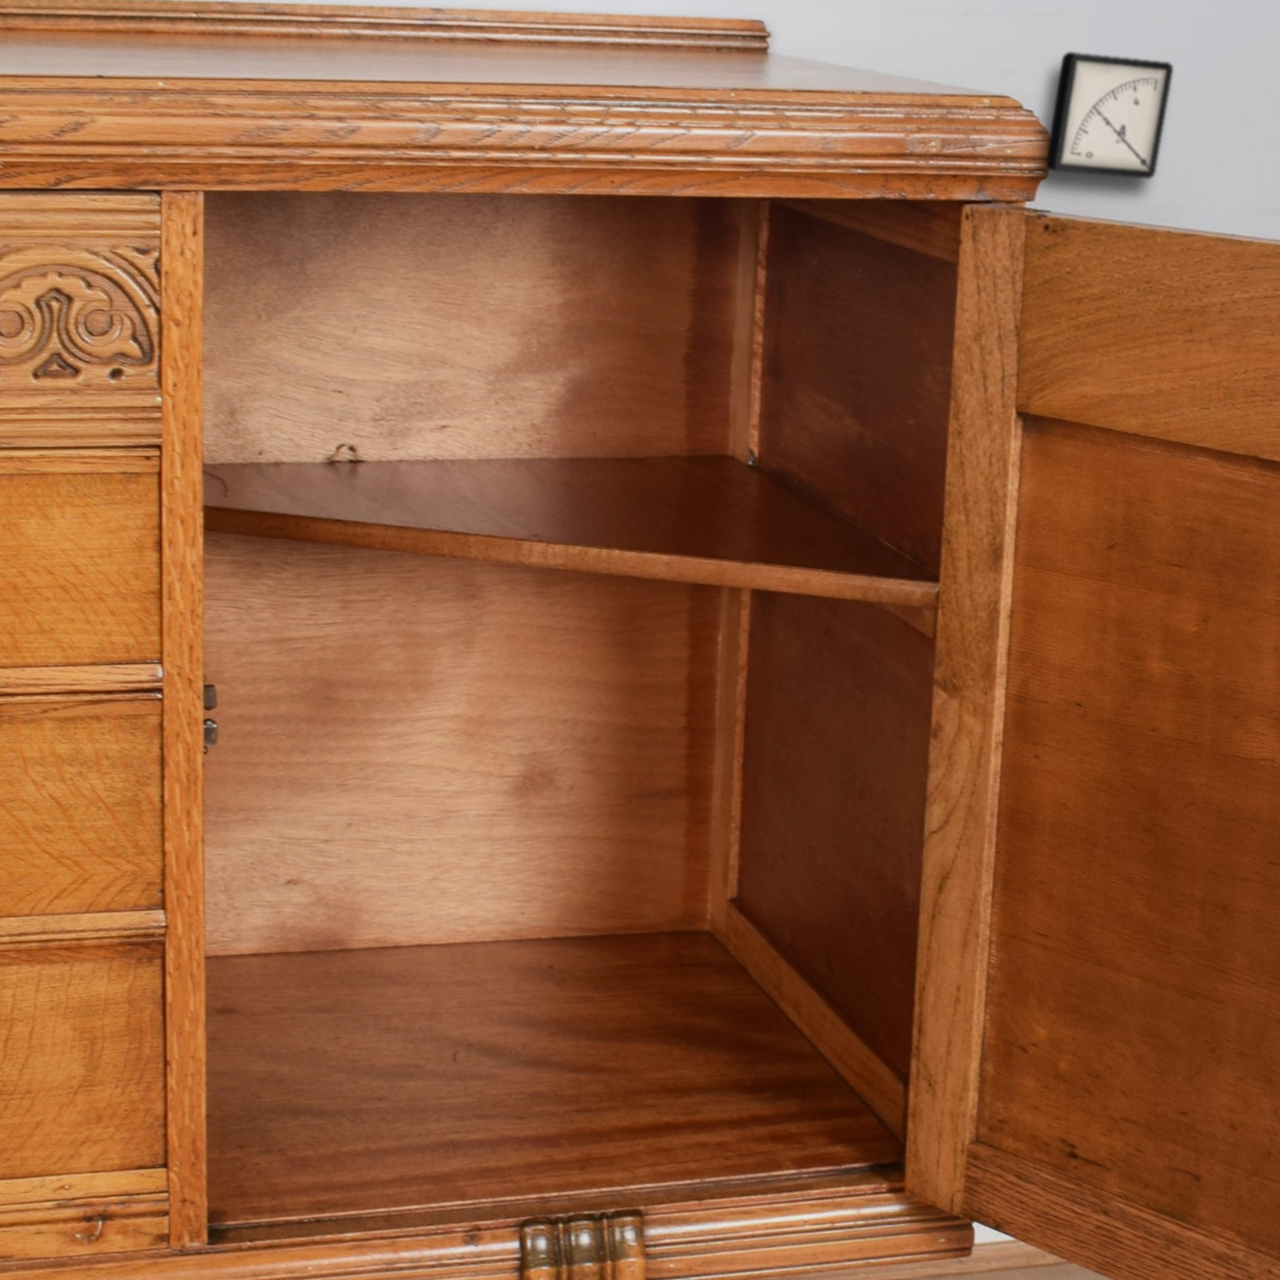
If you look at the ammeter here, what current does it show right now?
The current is 2 A
